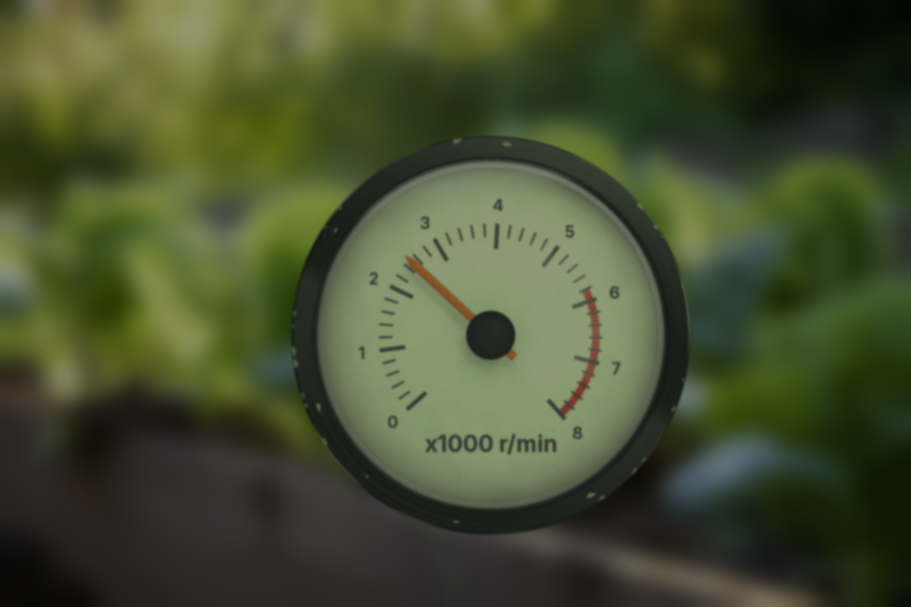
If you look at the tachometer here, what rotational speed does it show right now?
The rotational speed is 2500 rpm
